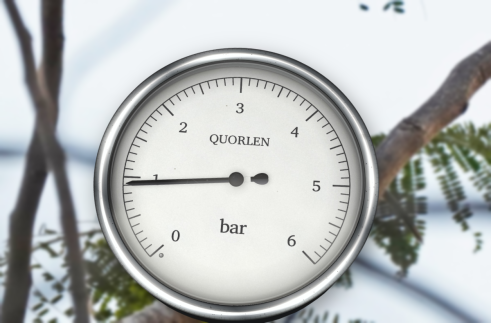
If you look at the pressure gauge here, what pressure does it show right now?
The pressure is 0.9 bar
